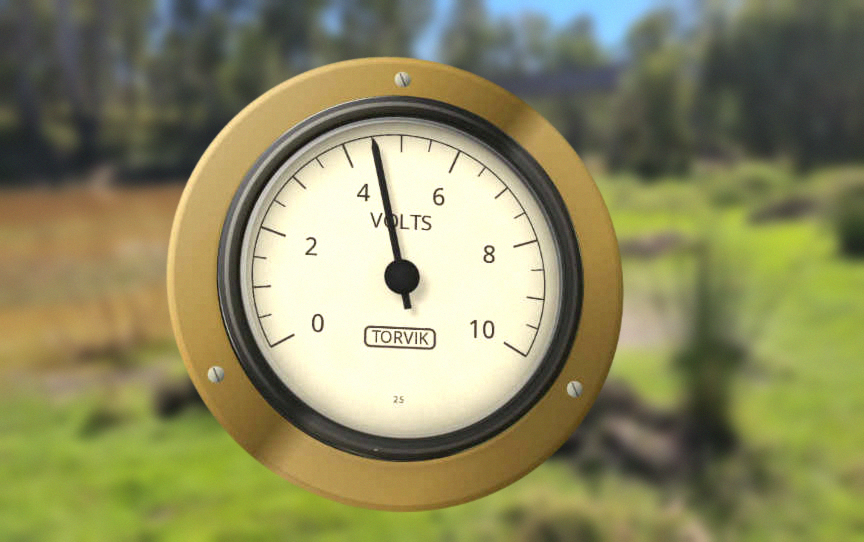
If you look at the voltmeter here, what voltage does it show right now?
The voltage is 4.5 V
